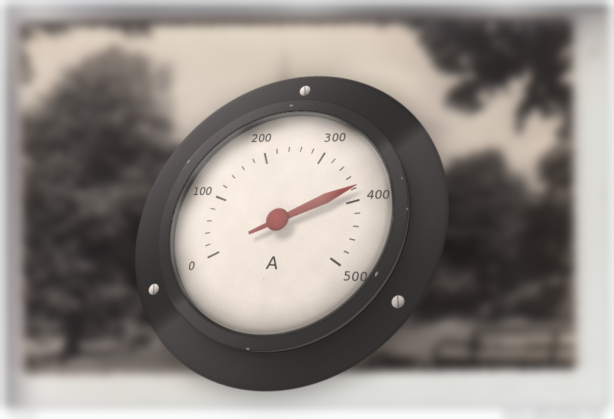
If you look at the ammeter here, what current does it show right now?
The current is 380 A
